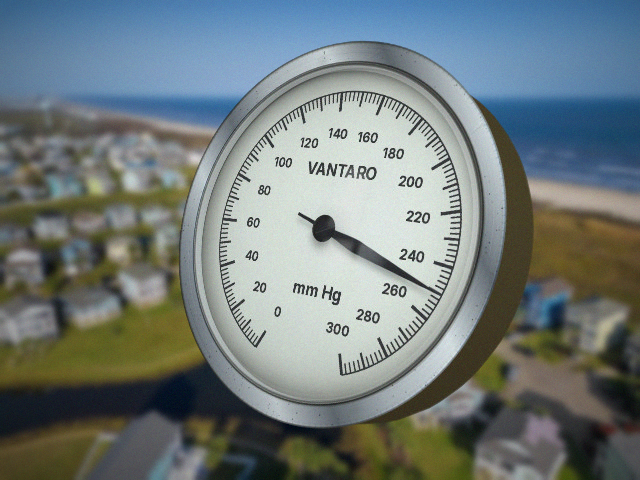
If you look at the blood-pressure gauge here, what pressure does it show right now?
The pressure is 250 mmHg
